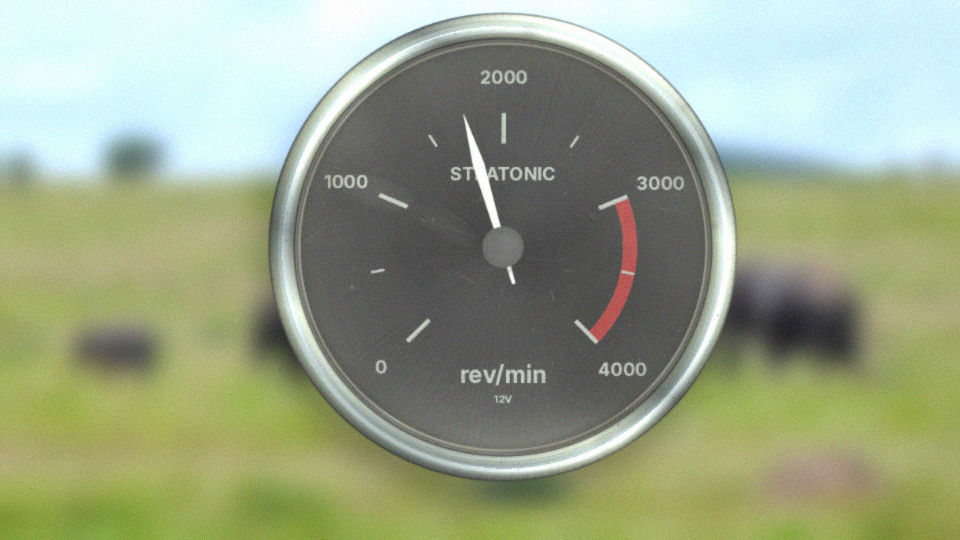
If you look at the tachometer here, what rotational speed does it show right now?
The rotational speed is 1750 rpm
